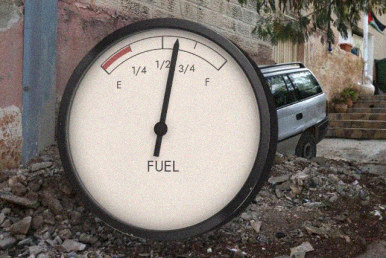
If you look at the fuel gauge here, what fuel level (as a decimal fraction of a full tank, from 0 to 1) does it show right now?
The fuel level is 0.625
